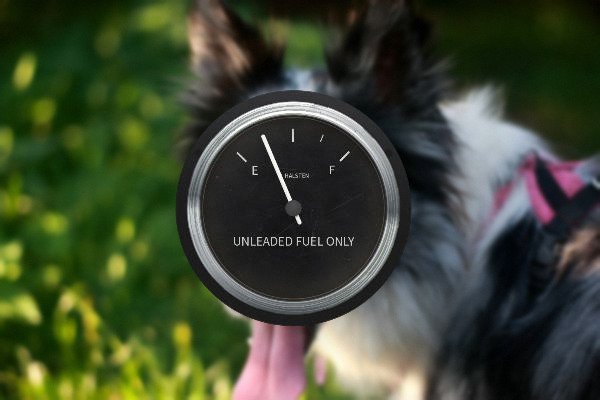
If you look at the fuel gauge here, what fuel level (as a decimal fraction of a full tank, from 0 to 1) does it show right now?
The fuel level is 0.25
